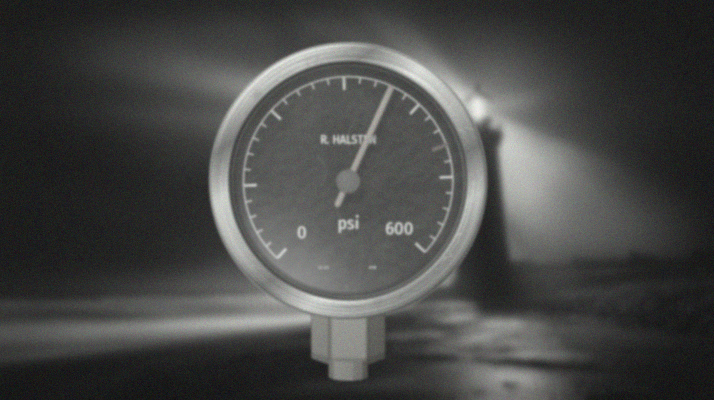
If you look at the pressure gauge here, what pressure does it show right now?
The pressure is 360 psi
